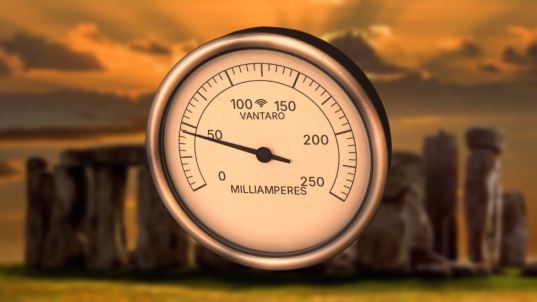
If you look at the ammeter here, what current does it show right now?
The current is 45 mA
